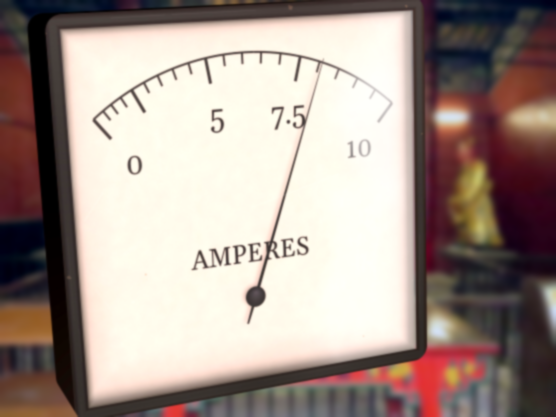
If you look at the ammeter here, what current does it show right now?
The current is 8 A
